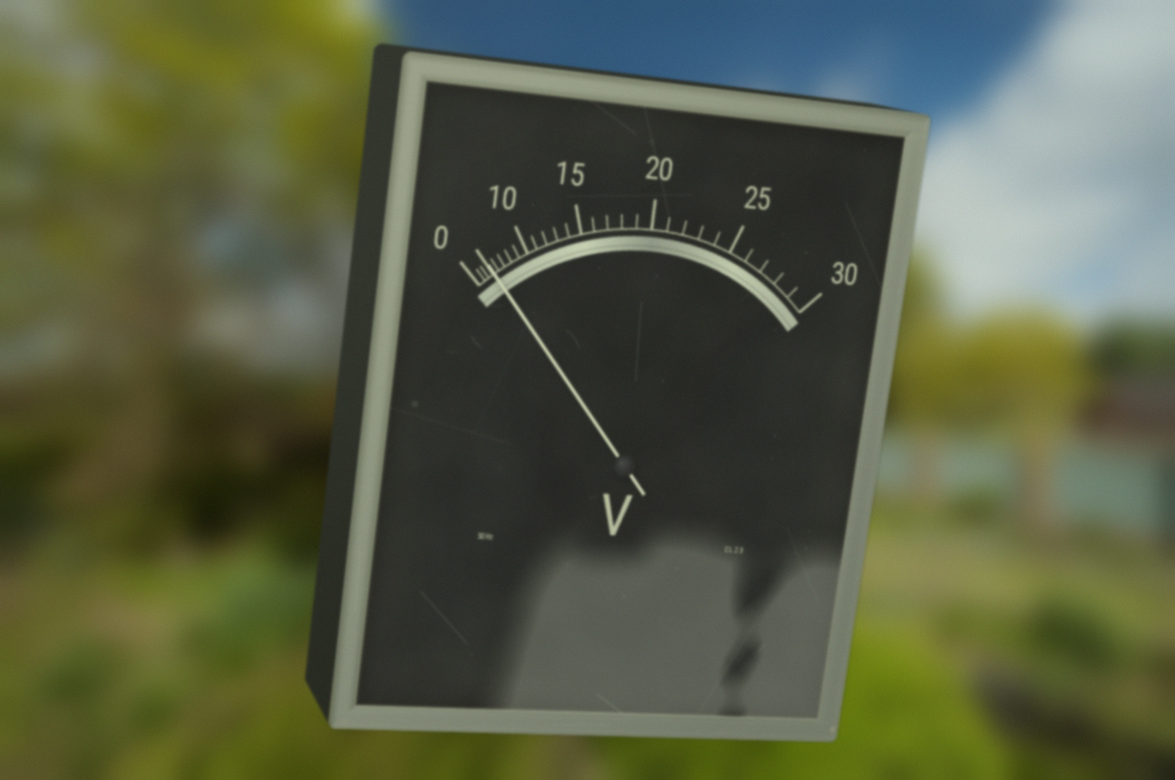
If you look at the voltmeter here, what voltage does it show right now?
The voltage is 5 V
